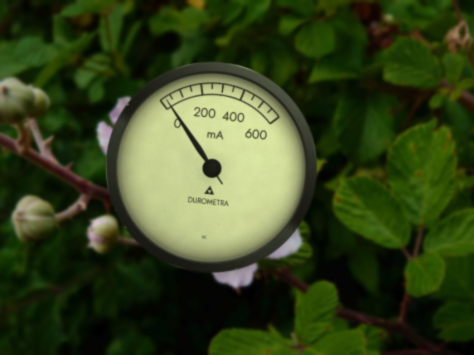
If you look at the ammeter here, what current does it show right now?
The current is 25 mA
